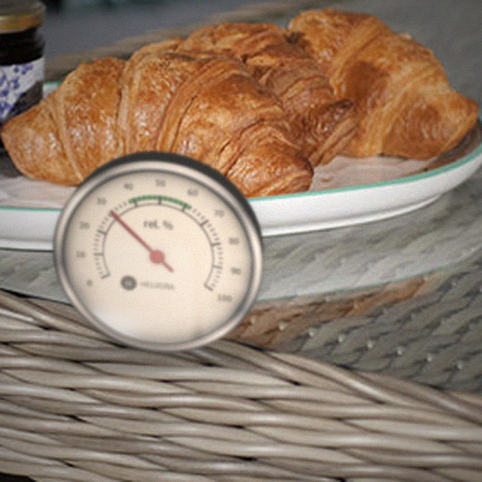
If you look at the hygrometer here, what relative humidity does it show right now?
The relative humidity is 30 %
